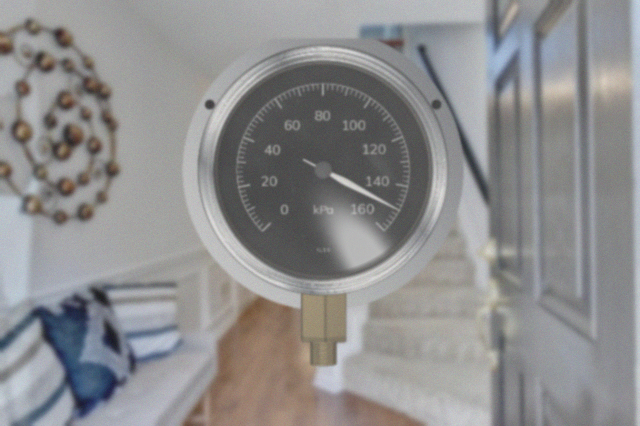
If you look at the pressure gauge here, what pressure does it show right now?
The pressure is 150 kPa
